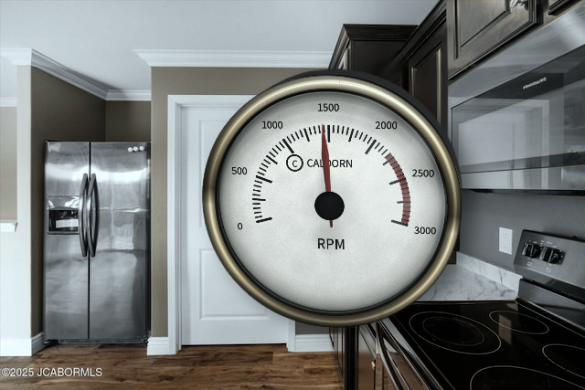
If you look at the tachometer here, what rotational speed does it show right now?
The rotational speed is 1450 rpm
